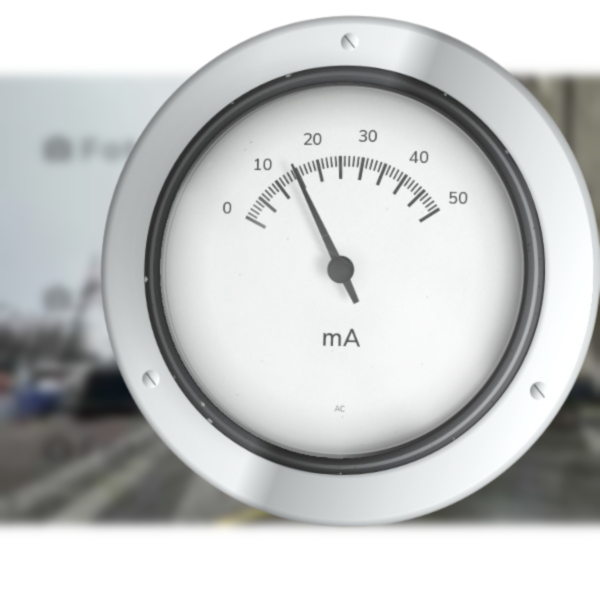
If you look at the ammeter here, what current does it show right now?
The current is 15 mA
